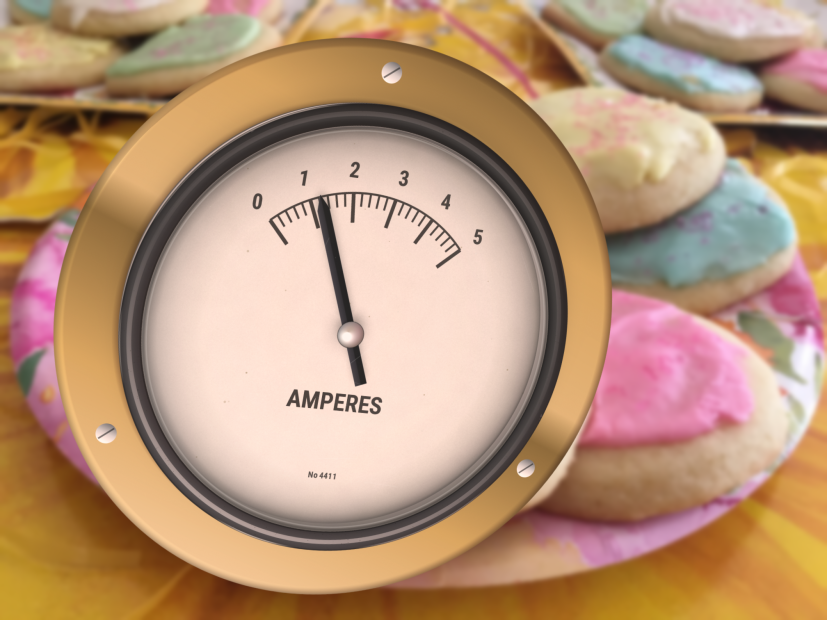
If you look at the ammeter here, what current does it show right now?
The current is 1.2 A
